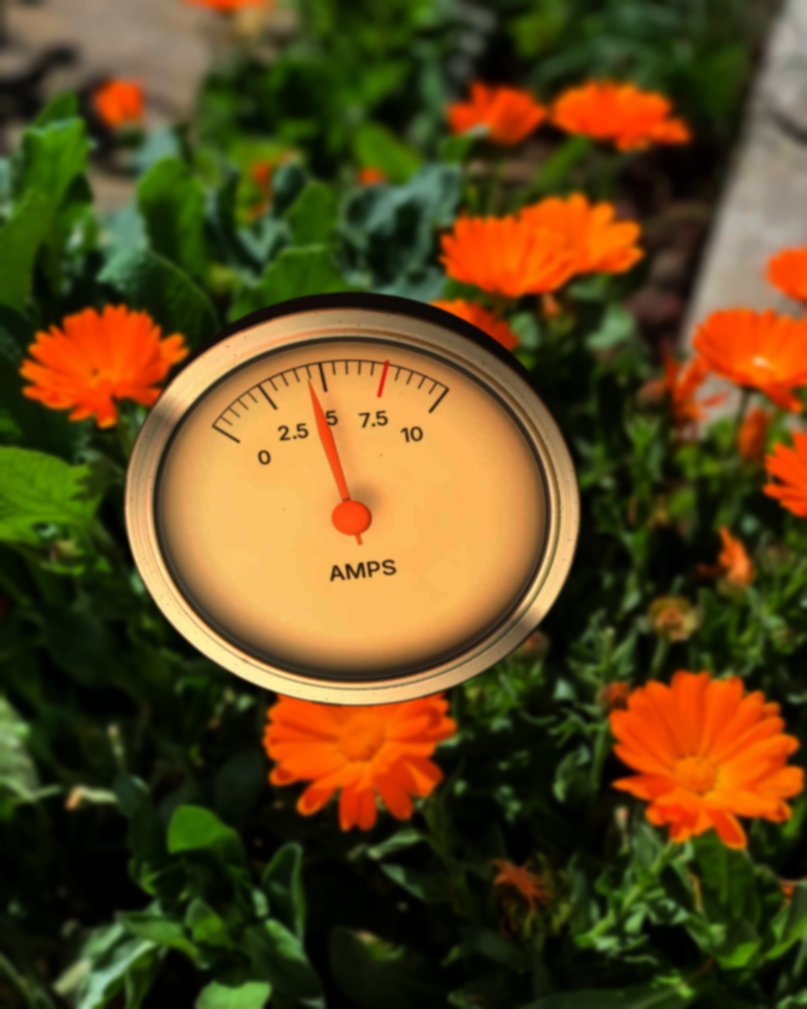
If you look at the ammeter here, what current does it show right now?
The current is 4.5 A
